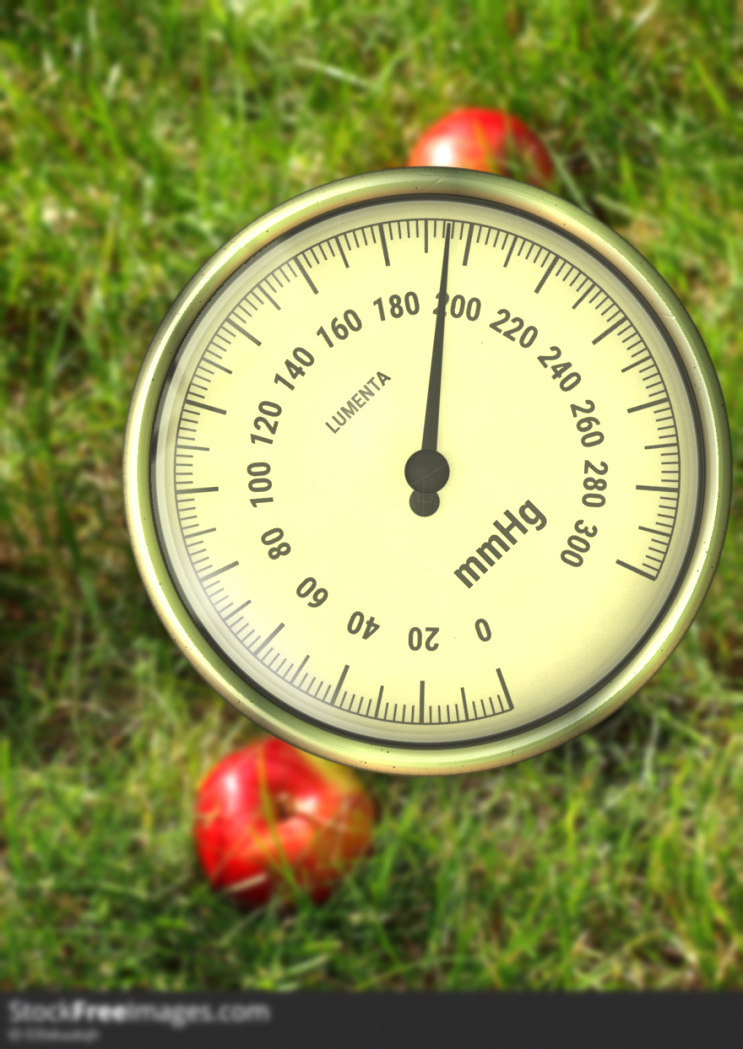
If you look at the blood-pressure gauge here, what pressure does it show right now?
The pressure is 195 mmHg
